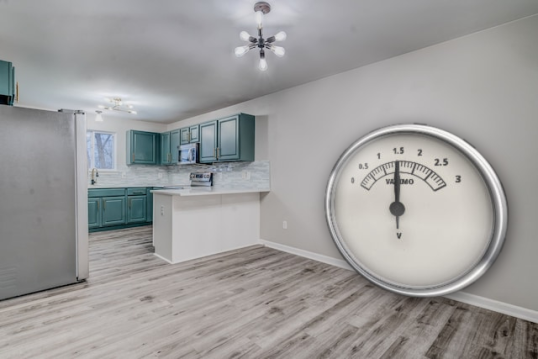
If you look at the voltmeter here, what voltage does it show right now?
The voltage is 1.5 V
